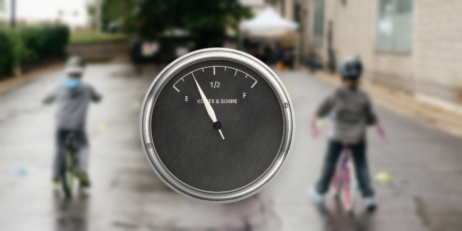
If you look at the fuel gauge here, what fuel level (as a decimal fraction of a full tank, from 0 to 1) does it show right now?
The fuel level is 0.25
